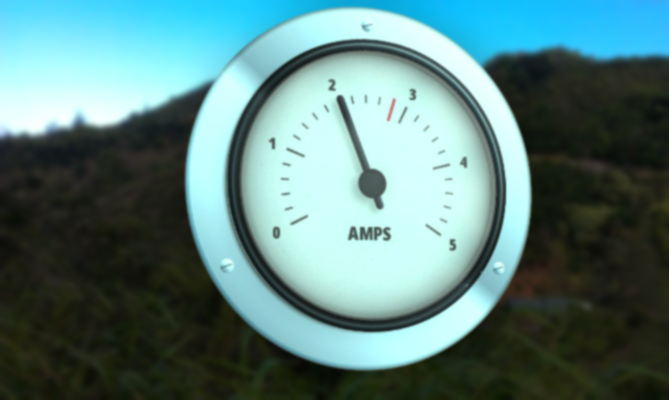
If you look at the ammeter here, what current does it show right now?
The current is 2 A
